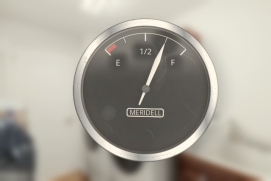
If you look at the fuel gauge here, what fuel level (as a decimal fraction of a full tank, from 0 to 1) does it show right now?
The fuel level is 0.75
